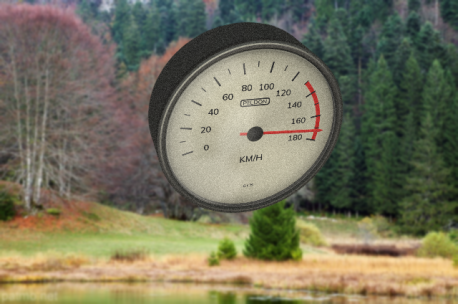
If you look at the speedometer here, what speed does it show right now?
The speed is 170 km/h
